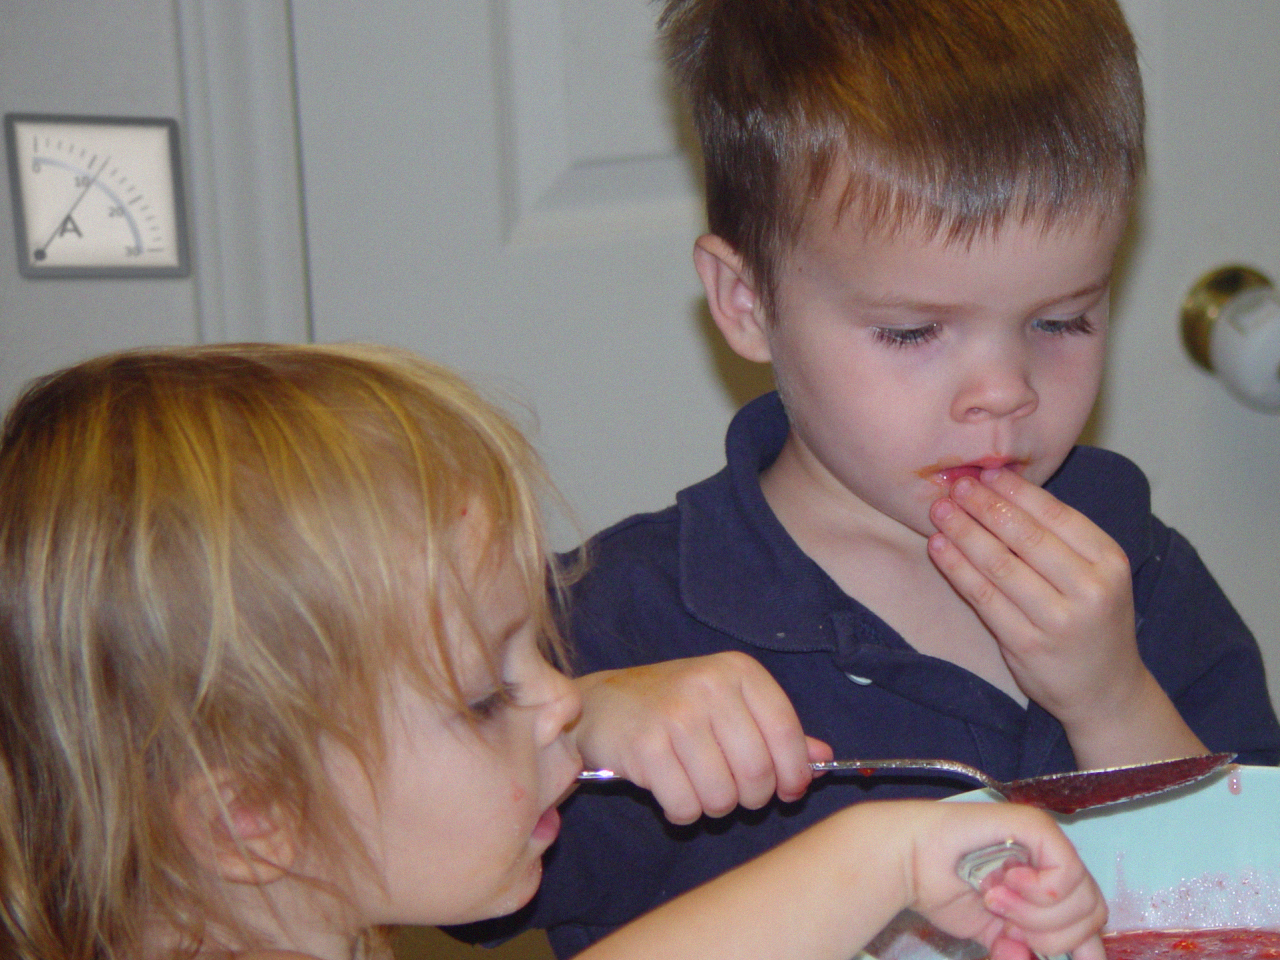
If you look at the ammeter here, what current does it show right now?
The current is 12 A
